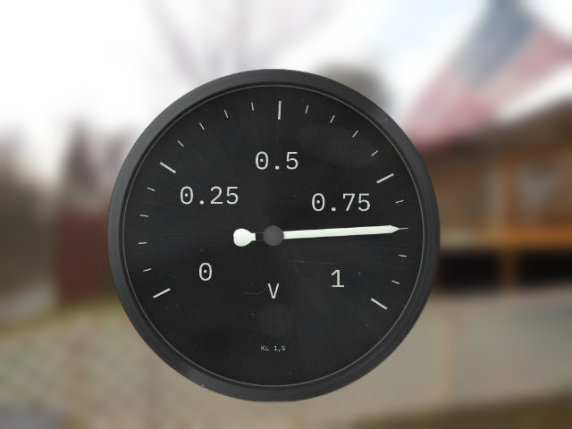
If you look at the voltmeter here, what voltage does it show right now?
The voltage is 0.85 V
